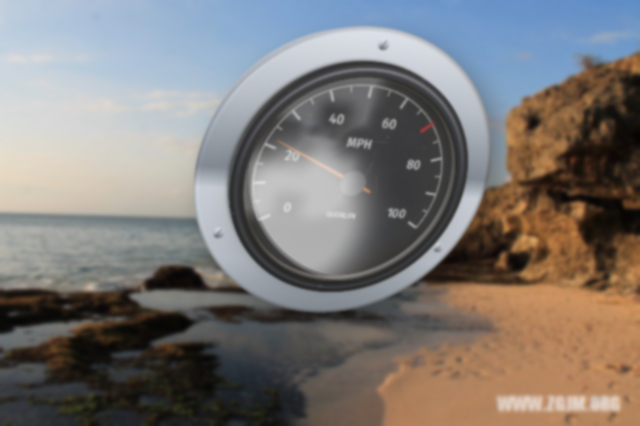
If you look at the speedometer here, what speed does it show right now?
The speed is 22.5 mph
